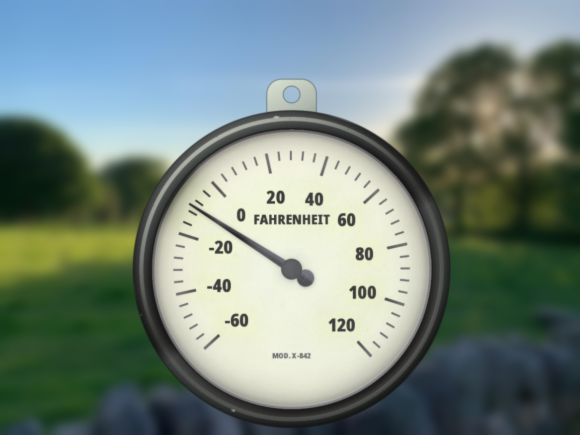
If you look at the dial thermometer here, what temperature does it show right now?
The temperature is -10 °F
